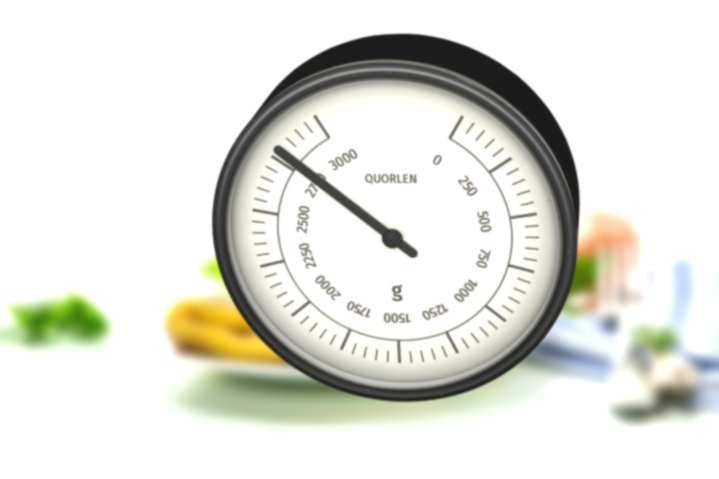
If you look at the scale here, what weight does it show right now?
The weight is 2800 g
